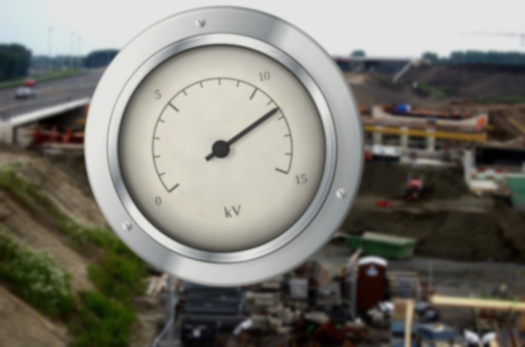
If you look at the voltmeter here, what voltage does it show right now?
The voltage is 11.5 kV
